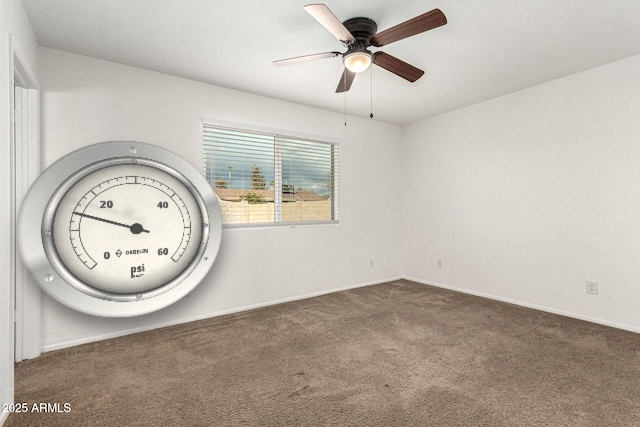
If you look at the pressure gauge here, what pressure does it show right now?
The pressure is 14 psi
